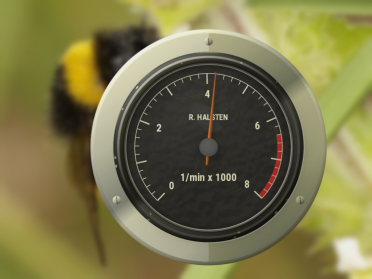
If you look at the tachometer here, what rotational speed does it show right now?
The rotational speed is 4200 rpm
